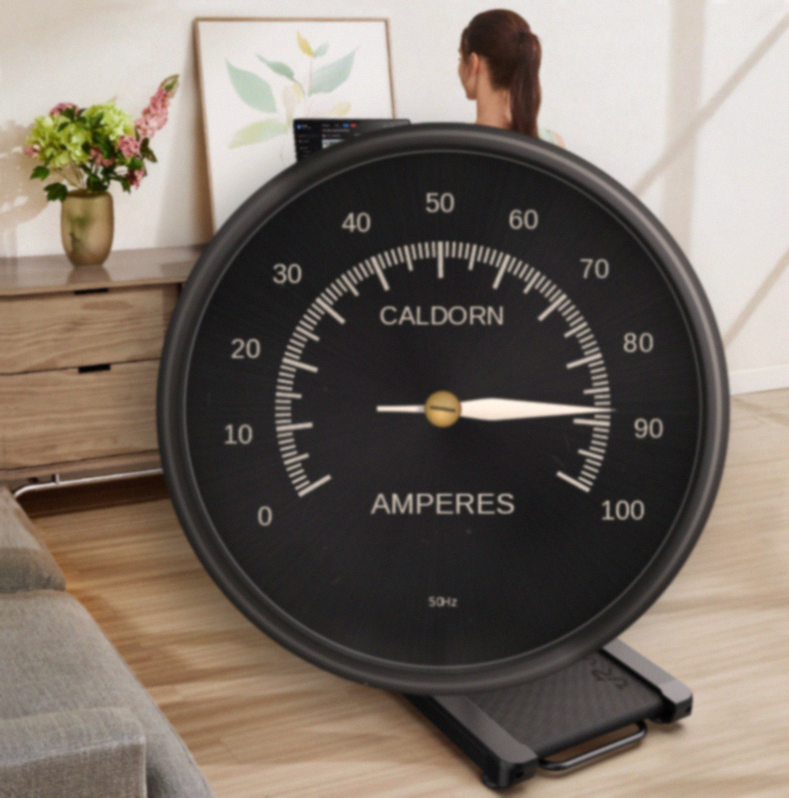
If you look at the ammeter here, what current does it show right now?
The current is 88 A
